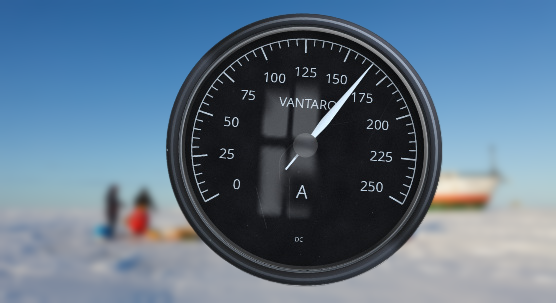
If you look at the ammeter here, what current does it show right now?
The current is 165 A
